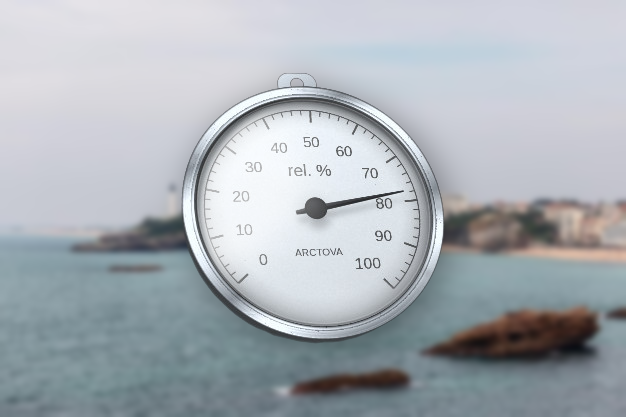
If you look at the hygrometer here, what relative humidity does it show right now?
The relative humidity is 78 %
